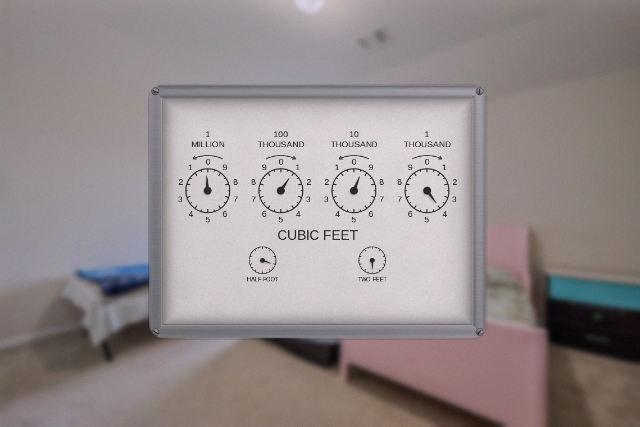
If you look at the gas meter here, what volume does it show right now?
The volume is 9400 ft³
